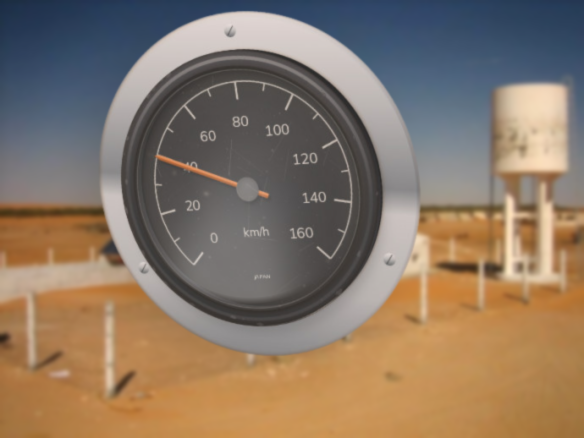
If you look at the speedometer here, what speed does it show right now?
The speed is 40 km/h
